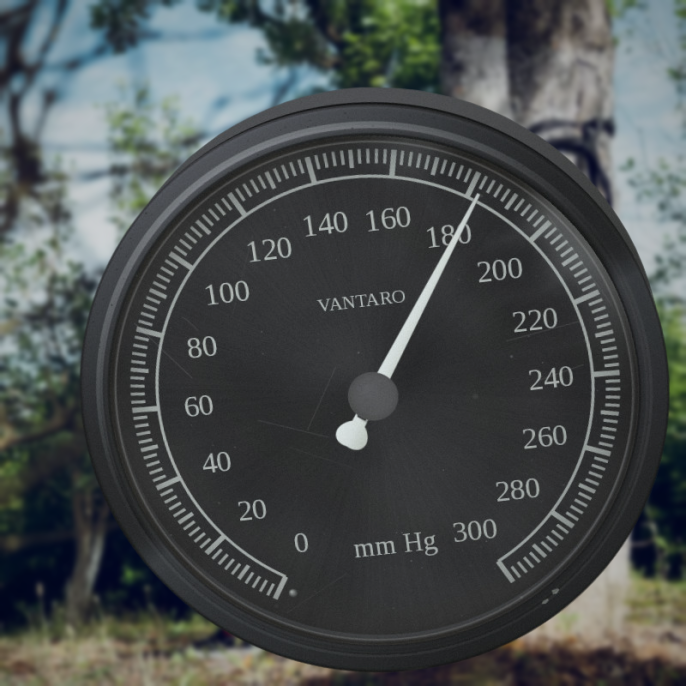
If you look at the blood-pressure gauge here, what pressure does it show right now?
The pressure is 182 mmHg
